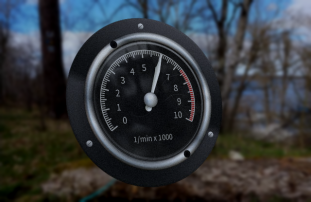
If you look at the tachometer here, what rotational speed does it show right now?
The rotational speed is 6000 rpm
